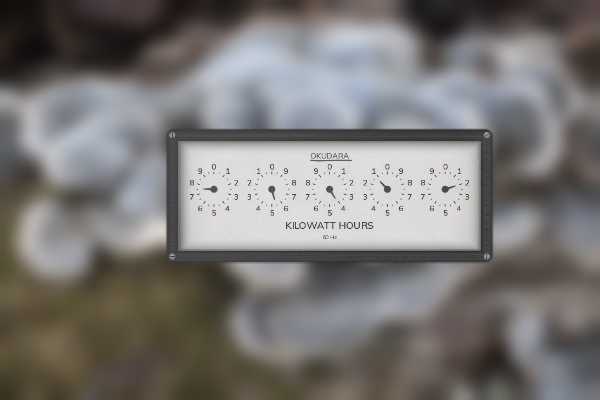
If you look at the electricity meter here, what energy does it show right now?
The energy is 75412 kWh
